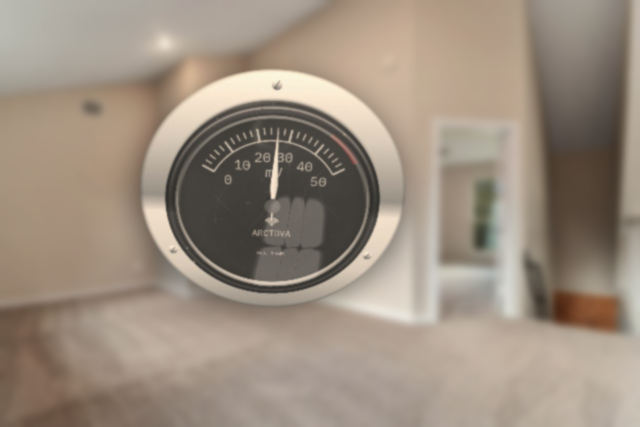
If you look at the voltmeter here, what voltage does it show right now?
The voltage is 26 mV
